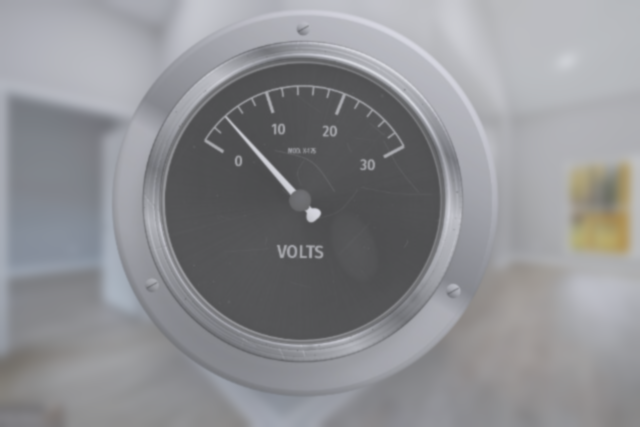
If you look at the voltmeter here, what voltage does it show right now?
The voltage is 4 V
